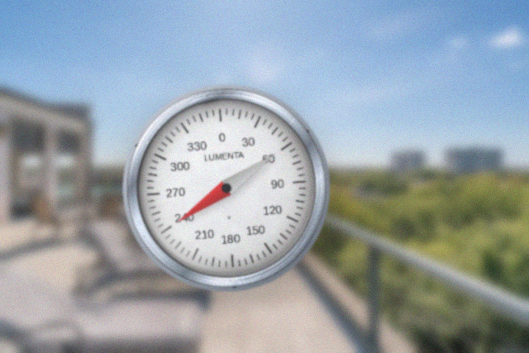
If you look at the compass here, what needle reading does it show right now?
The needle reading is 240 °
